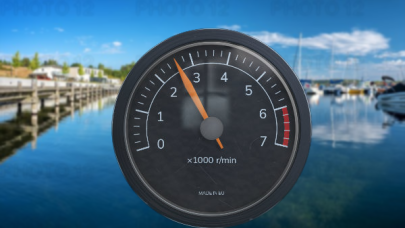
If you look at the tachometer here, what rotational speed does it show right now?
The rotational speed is 2600 rpm
